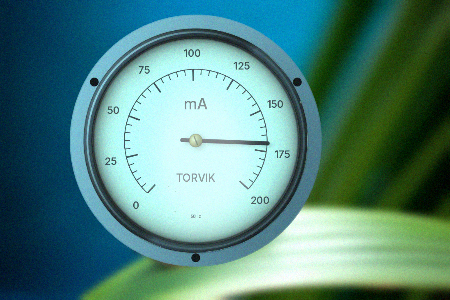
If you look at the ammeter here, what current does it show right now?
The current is 170 mA
